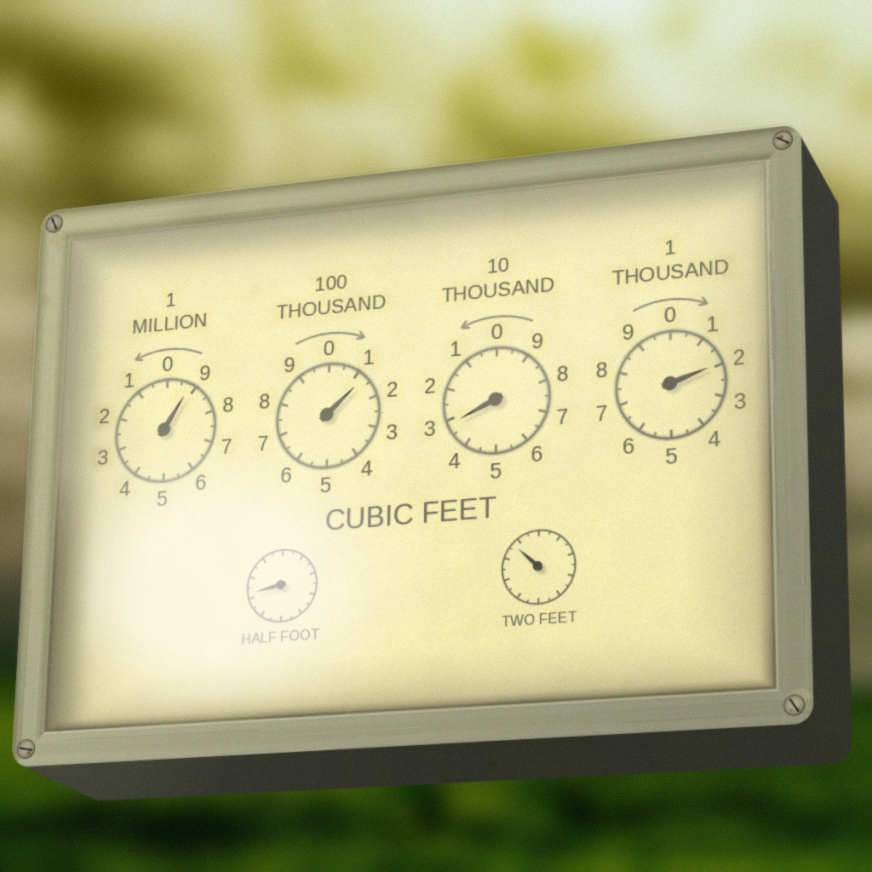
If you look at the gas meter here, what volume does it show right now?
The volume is 913200 ft³
